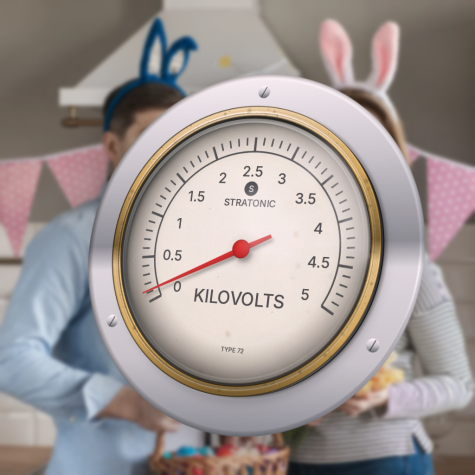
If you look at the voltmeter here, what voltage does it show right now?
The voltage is 0.1 kV
